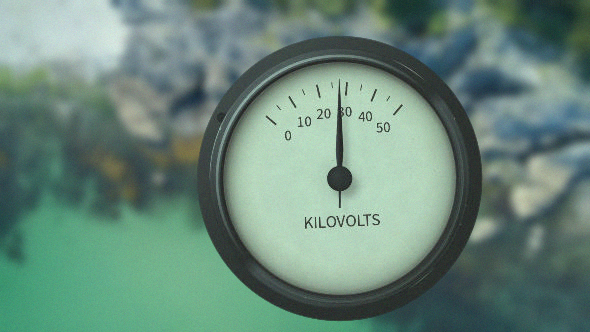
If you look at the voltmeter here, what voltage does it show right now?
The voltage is 27.5 kV
